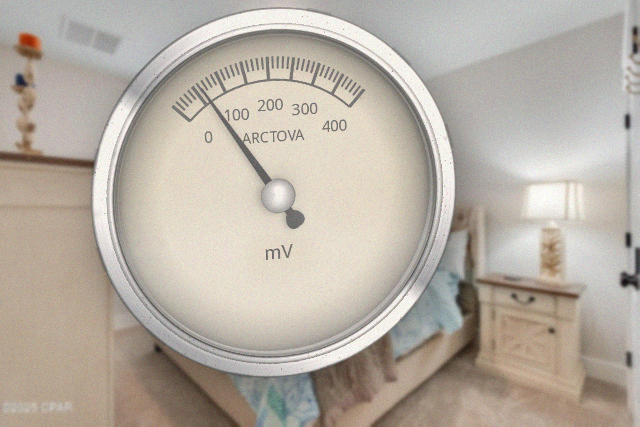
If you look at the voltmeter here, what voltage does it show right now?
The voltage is 60 mV
